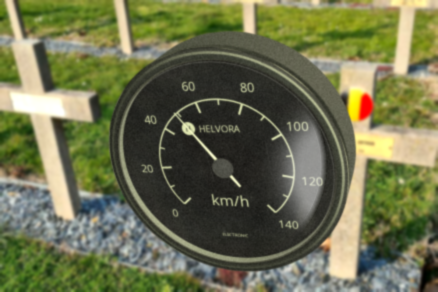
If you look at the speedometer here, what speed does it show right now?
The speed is 50 km/h
